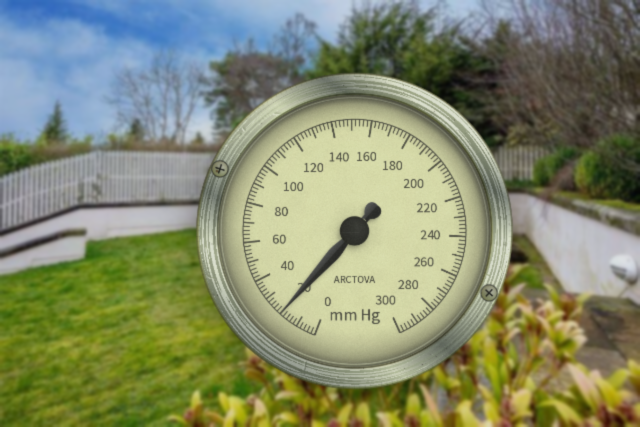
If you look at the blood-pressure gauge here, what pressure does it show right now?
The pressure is 20 mmHg
